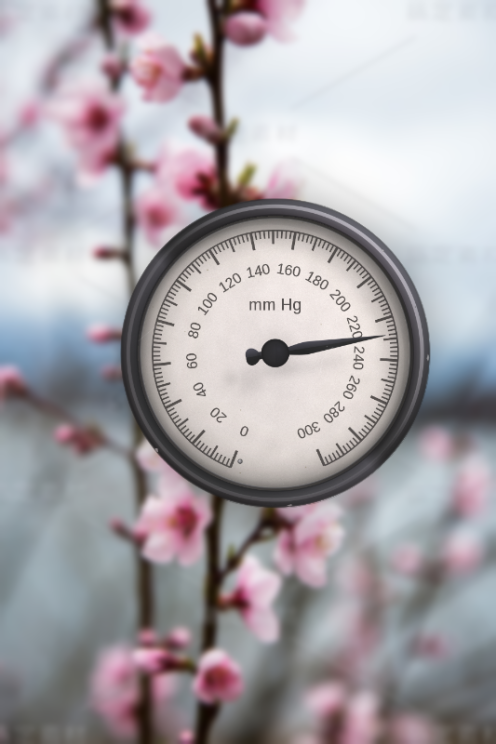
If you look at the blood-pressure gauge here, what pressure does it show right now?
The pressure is 228 mmHg
